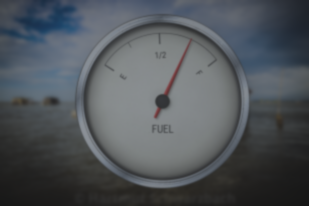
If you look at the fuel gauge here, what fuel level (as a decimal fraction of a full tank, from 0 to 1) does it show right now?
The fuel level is 0.75
